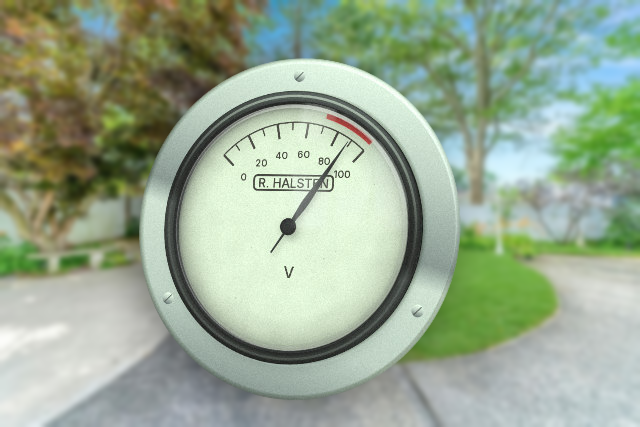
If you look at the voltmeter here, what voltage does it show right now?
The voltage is 90 V
